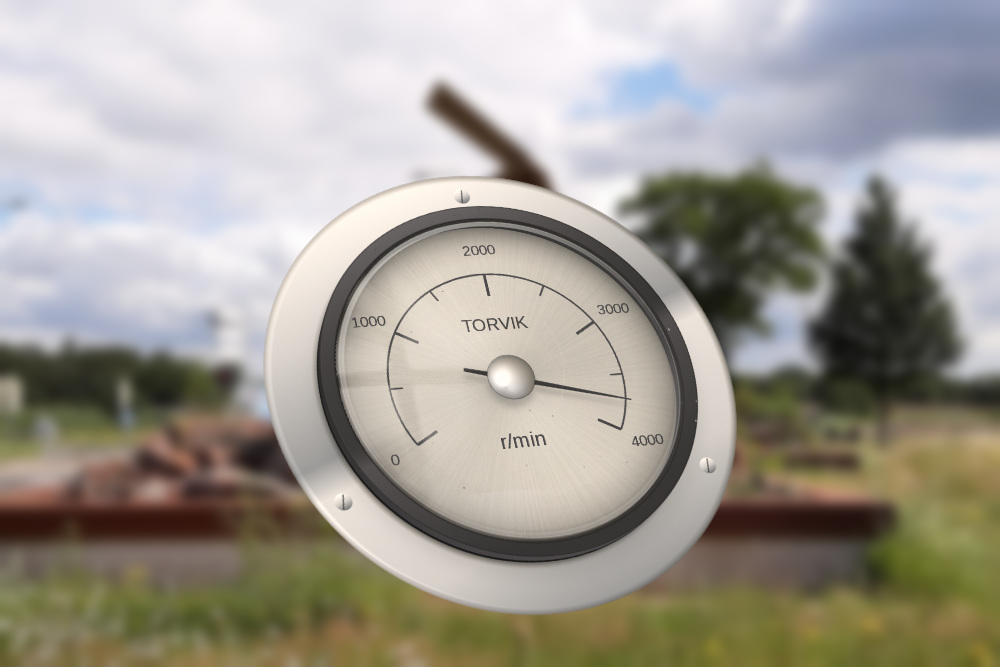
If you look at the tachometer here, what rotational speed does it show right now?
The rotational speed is 3750 rpm
